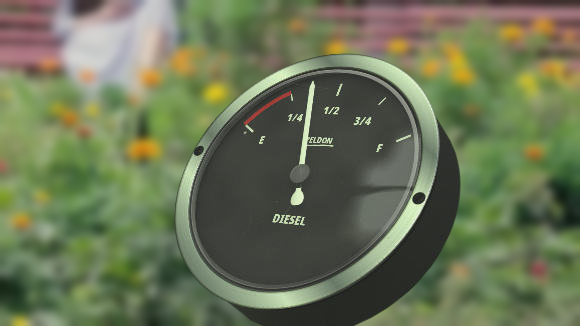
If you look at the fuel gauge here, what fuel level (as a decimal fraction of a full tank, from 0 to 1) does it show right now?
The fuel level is 0.375
